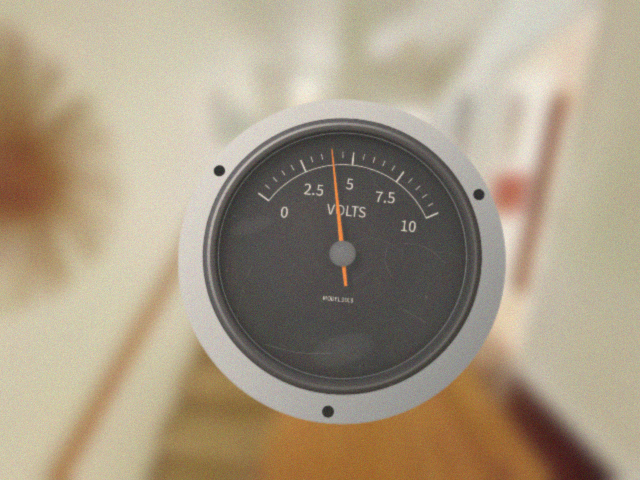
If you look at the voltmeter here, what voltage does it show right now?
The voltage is 4 V
